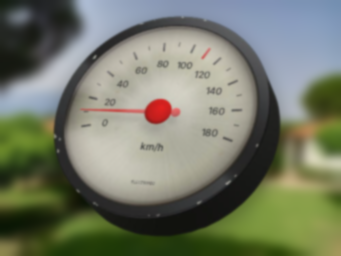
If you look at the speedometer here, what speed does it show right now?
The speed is 10 km/h
